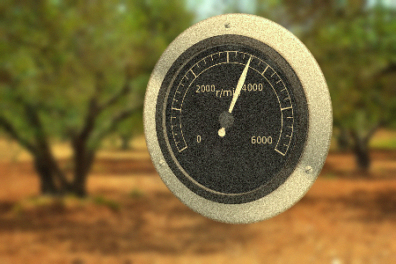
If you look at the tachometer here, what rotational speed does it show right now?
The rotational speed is 3600 rpm
